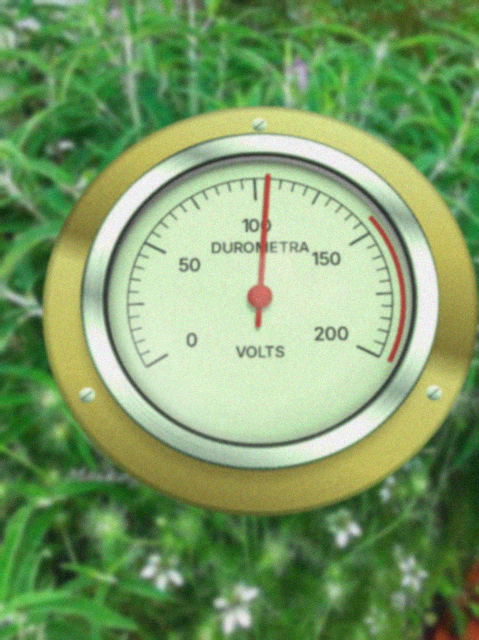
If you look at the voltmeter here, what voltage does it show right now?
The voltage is 105 V
